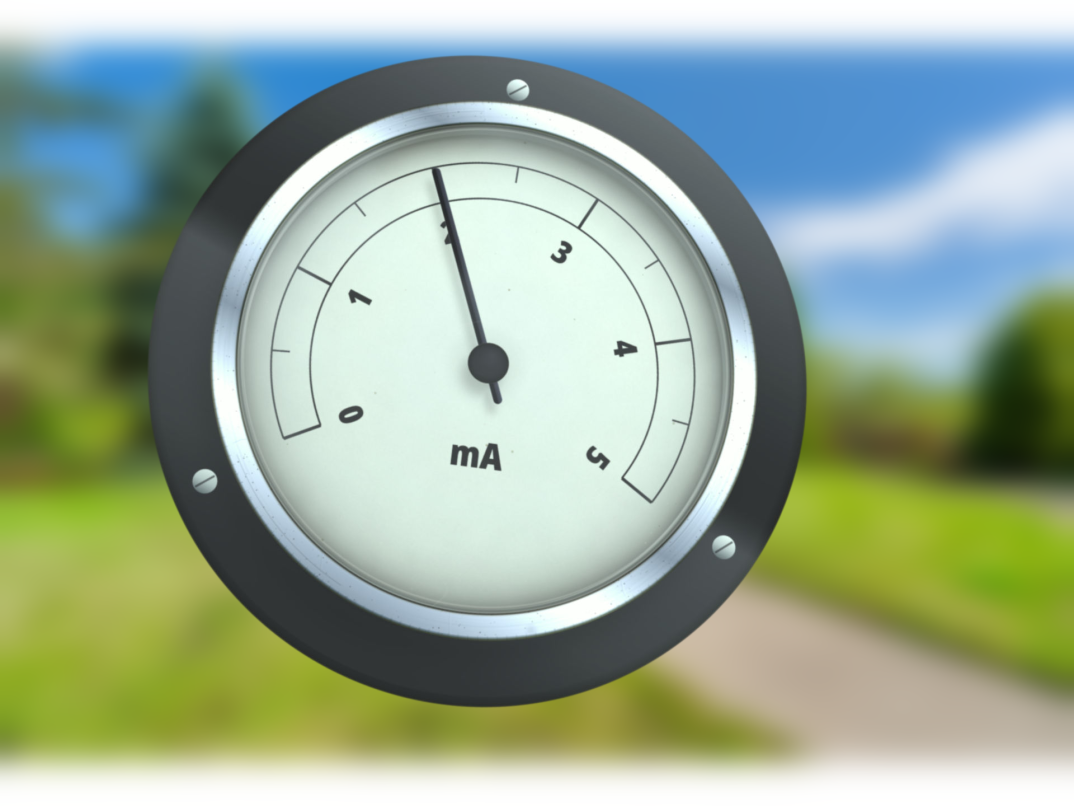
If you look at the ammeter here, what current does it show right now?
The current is 2 mA
